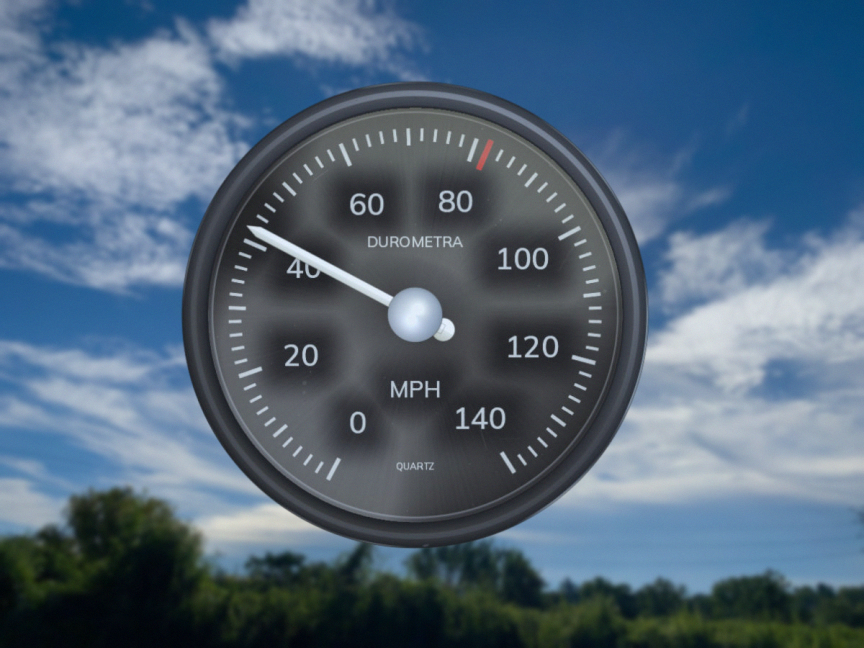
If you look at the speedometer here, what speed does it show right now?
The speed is 42 mph
